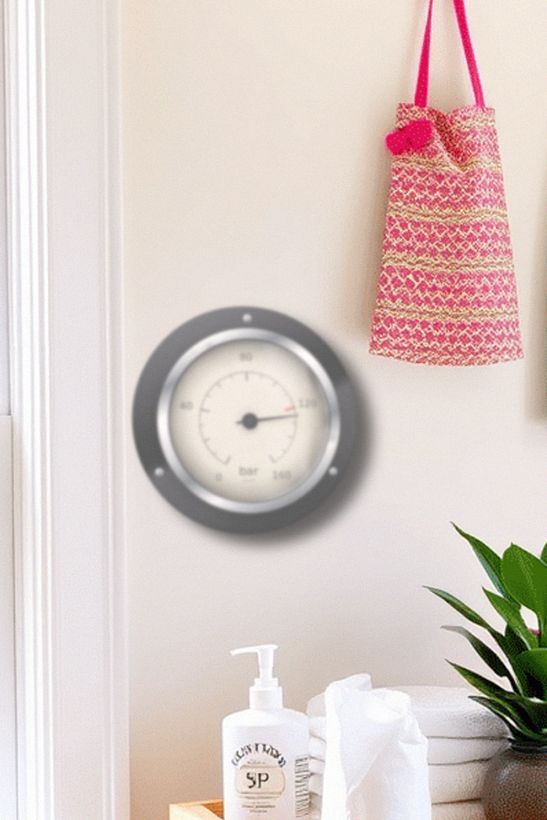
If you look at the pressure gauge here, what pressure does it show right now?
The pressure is 125 bar
